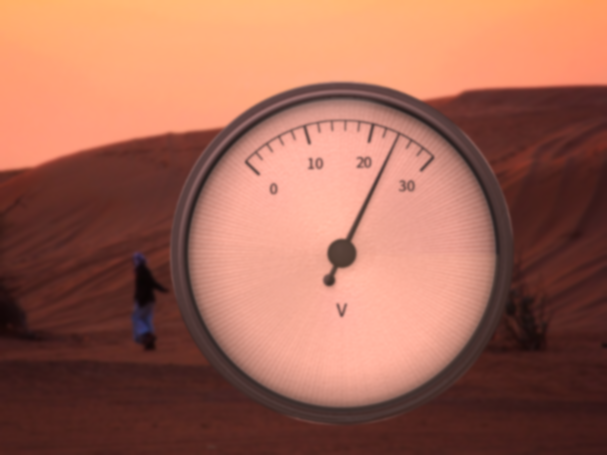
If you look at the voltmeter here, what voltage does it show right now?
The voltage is 24 V
